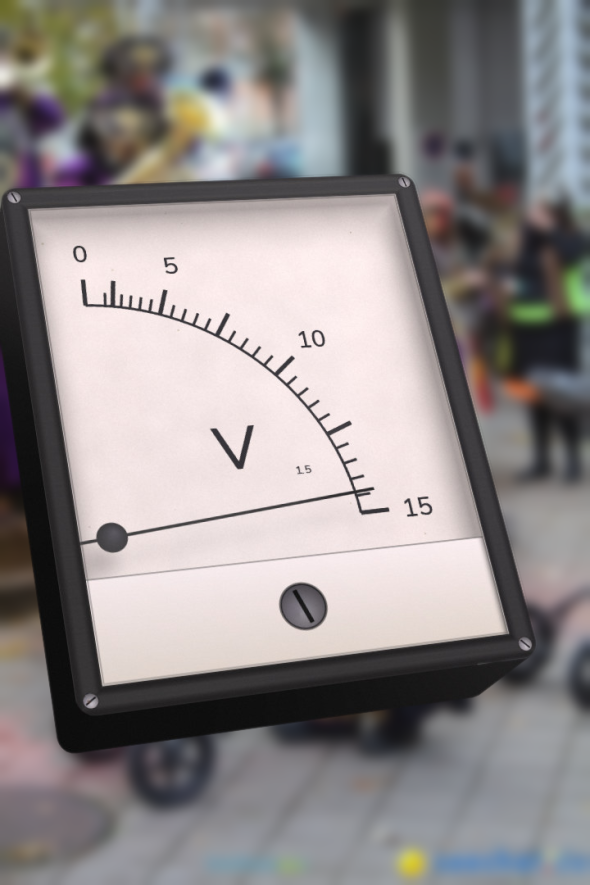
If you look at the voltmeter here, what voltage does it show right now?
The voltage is 14.5 V
